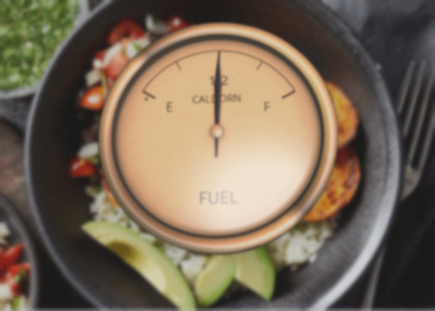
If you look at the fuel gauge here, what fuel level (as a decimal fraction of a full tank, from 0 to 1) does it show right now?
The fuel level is 0.5
